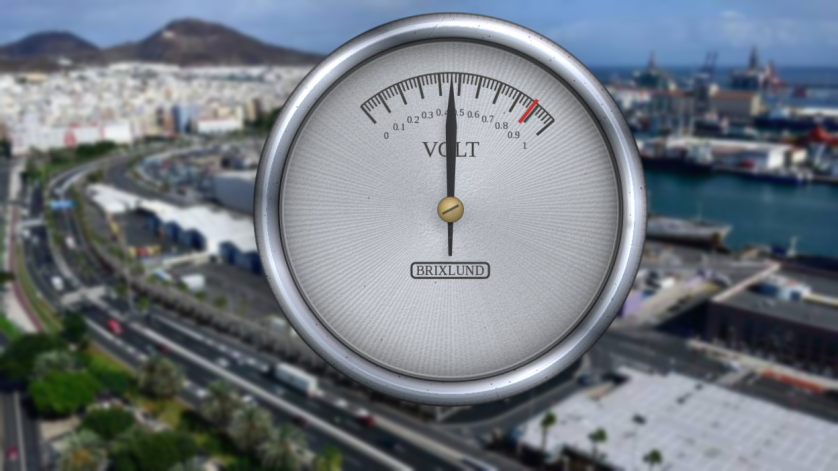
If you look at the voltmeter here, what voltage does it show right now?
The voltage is 0.46 V
